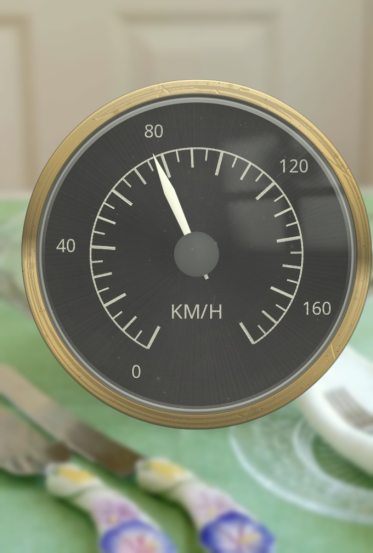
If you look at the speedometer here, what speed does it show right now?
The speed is 77.5 km/h
